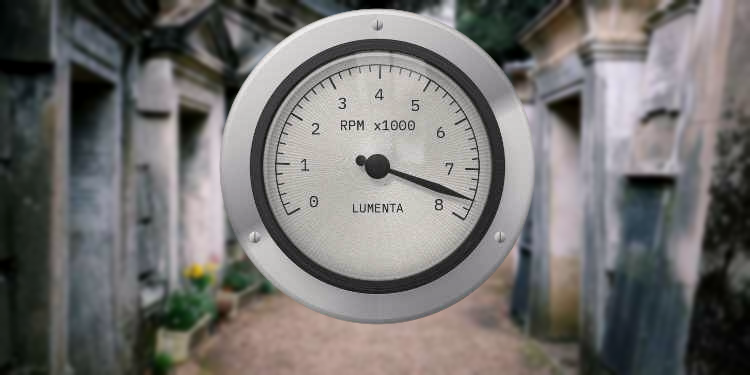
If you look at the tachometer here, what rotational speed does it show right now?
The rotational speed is 7600 rpm
